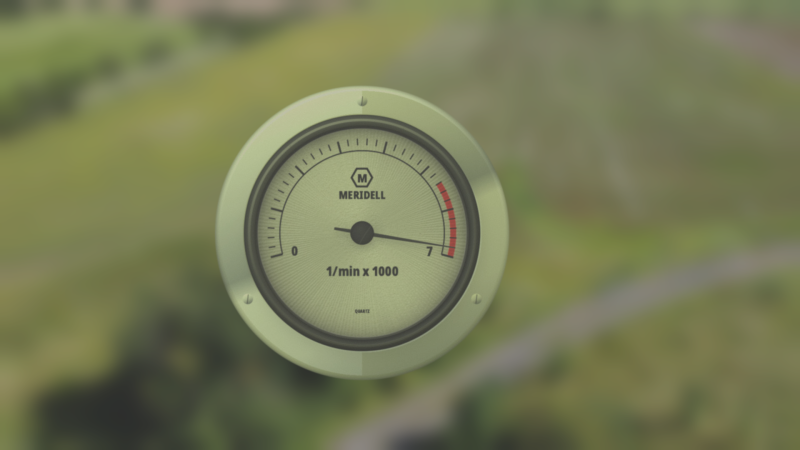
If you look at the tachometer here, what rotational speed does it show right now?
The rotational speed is 6800 rpm
